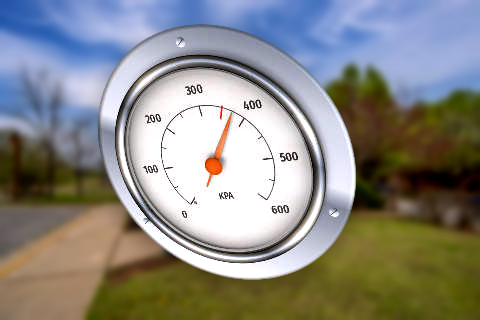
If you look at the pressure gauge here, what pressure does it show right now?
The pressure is 375 kPa
